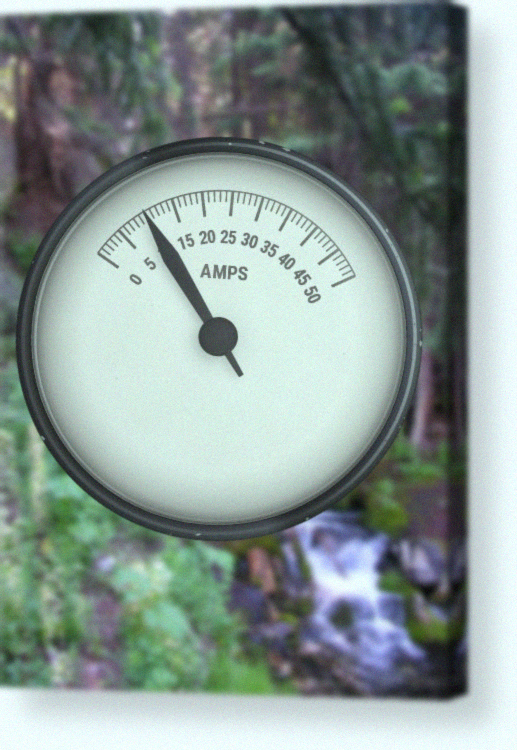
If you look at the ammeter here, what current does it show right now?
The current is 10 A
